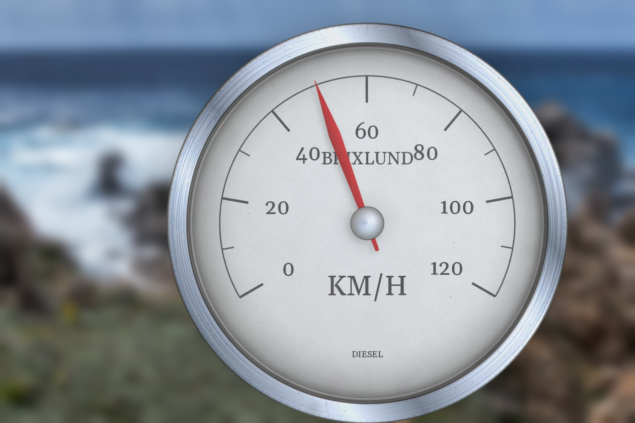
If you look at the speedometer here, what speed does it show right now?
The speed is 50 km/h
